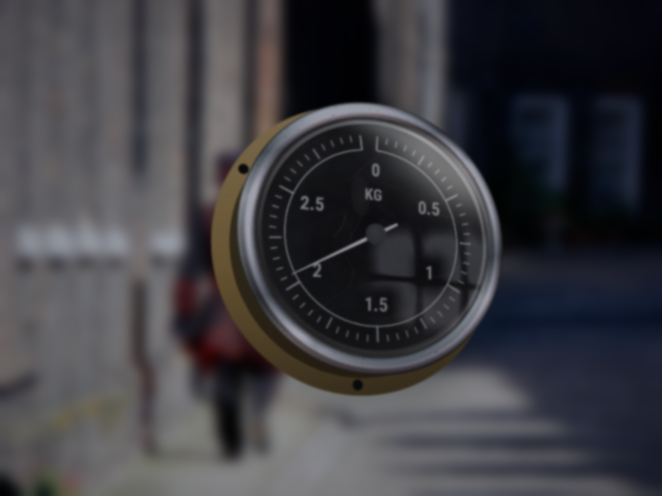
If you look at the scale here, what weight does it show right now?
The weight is 2.05 kg
